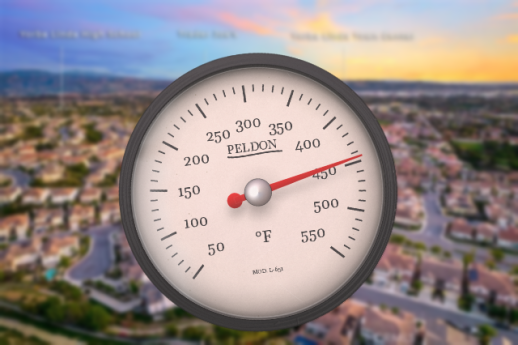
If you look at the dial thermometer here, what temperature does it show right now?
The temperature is 445 °F
